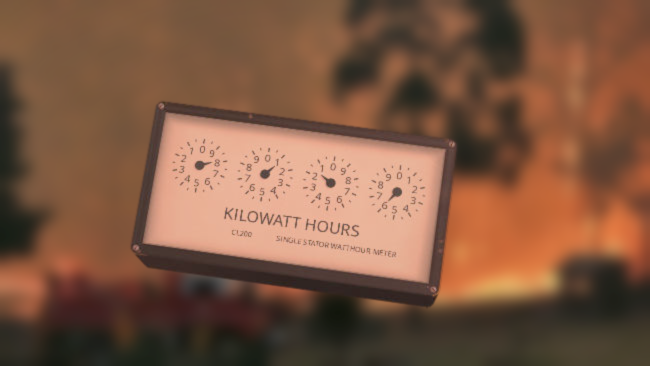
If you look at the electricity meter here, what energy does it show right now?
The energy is 8116 kWh
